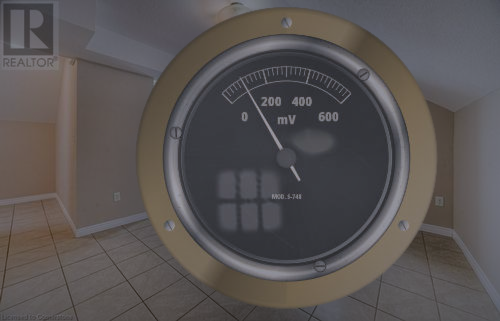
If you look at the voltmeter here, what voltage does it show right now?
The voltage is 100 mV
